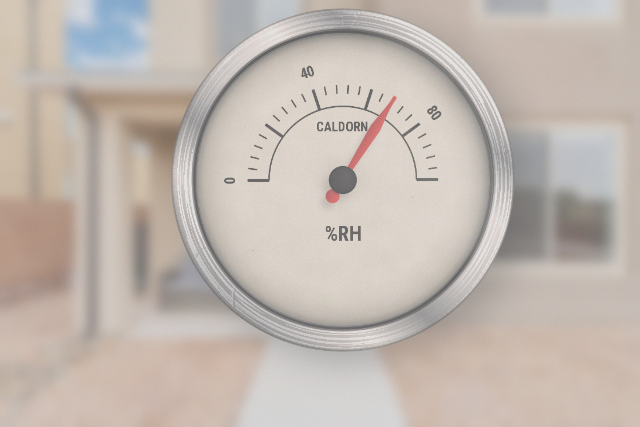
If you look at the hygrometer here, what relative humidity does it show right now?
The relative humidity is 68 %
